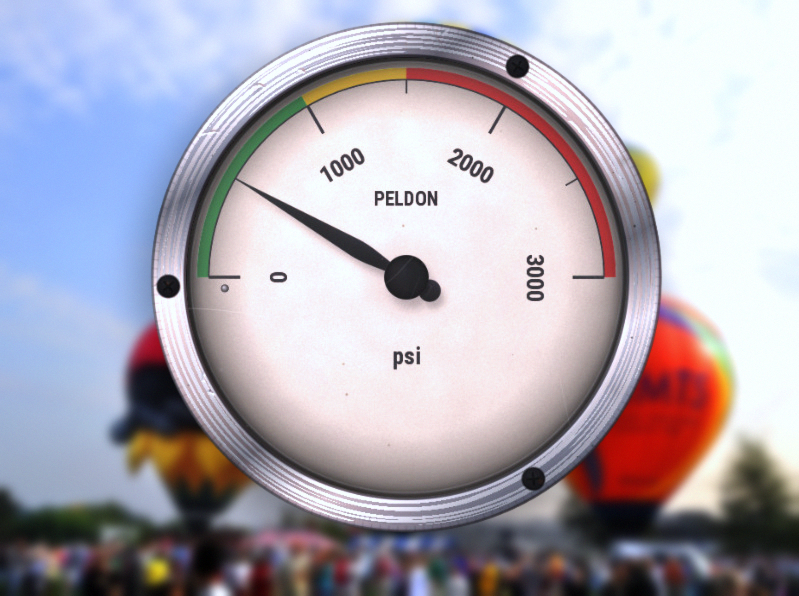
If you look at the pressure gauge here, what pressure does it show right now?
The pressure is 500 psi
